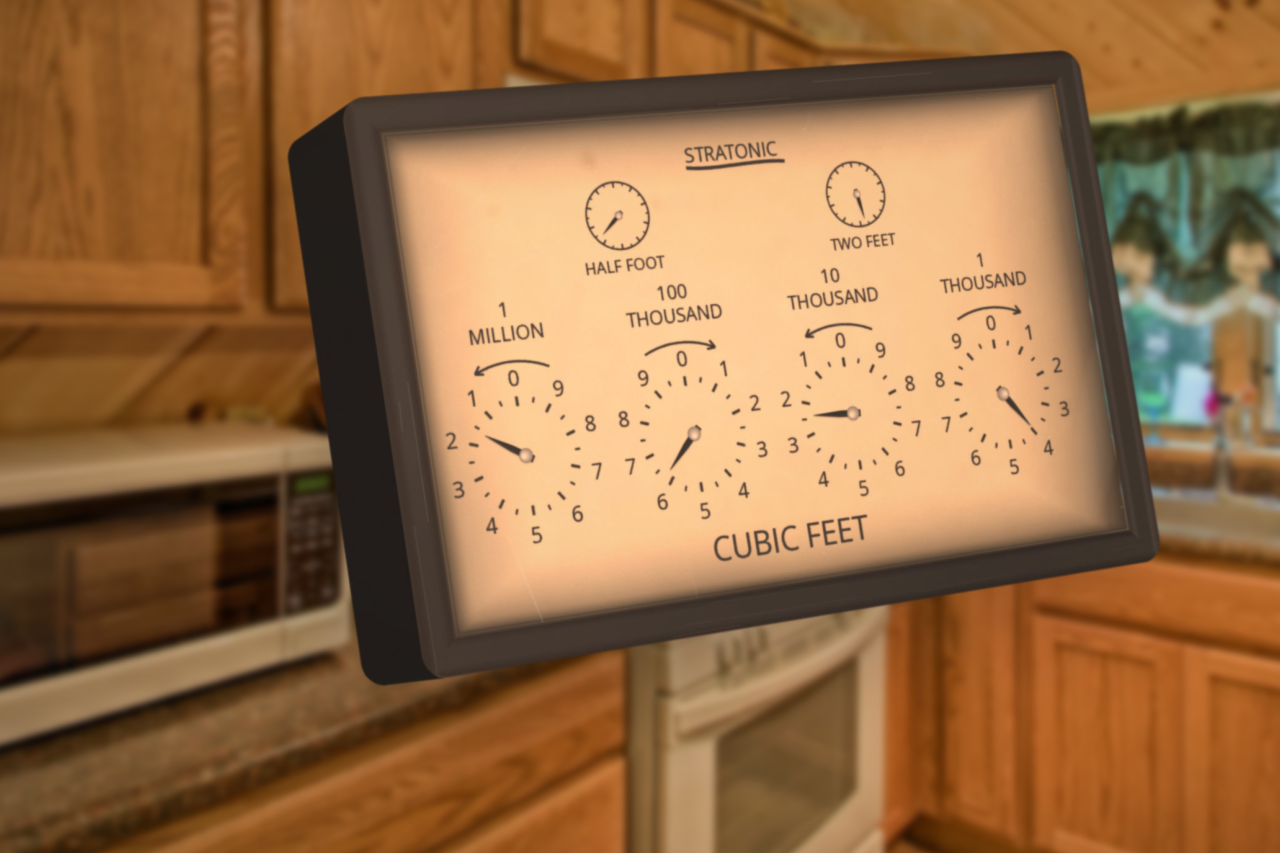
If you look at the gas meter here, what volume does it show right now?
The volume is 162400 ft³
